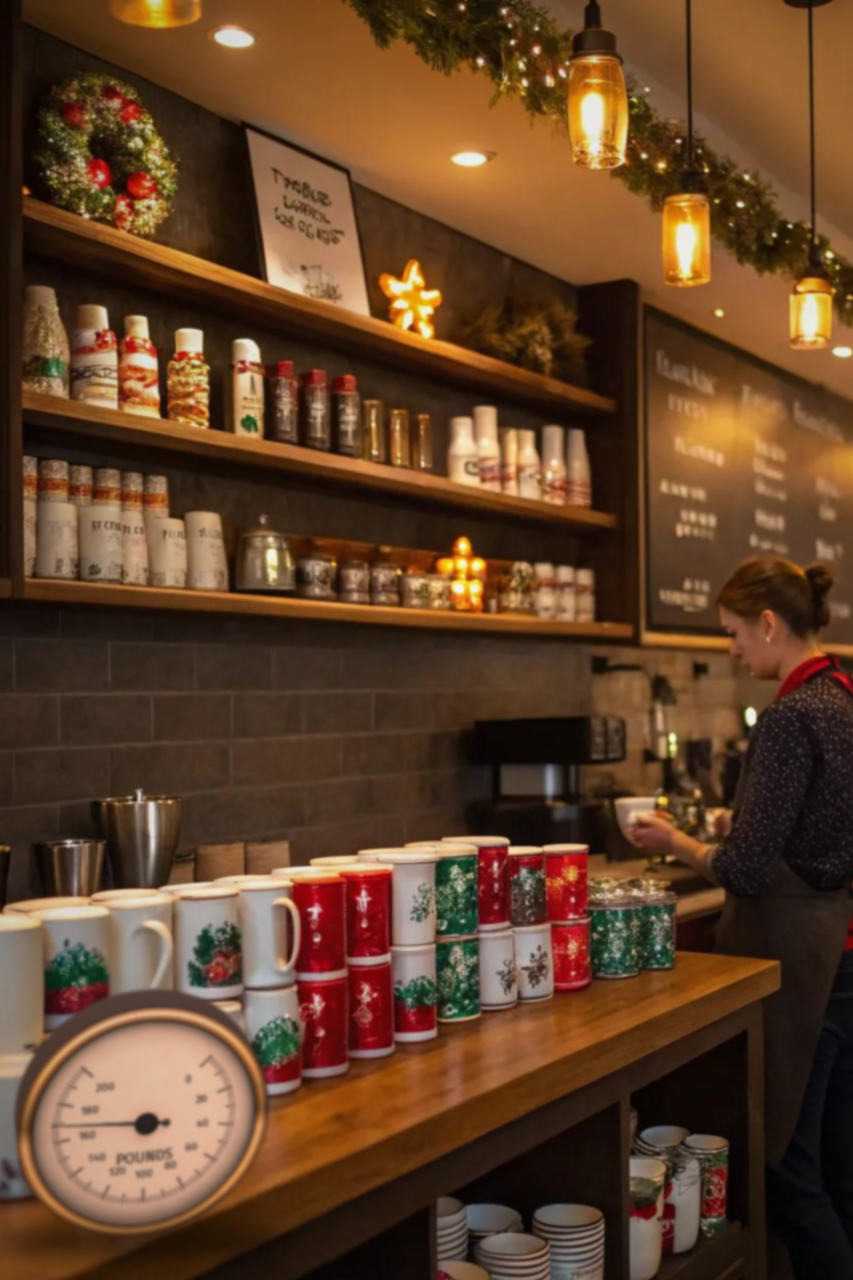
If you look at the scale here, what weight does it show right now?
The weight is 170 lb
